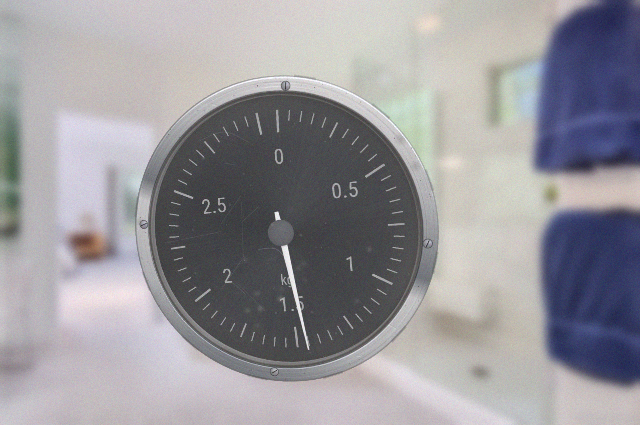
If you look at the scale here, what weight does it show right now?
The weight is 1.45 kg
